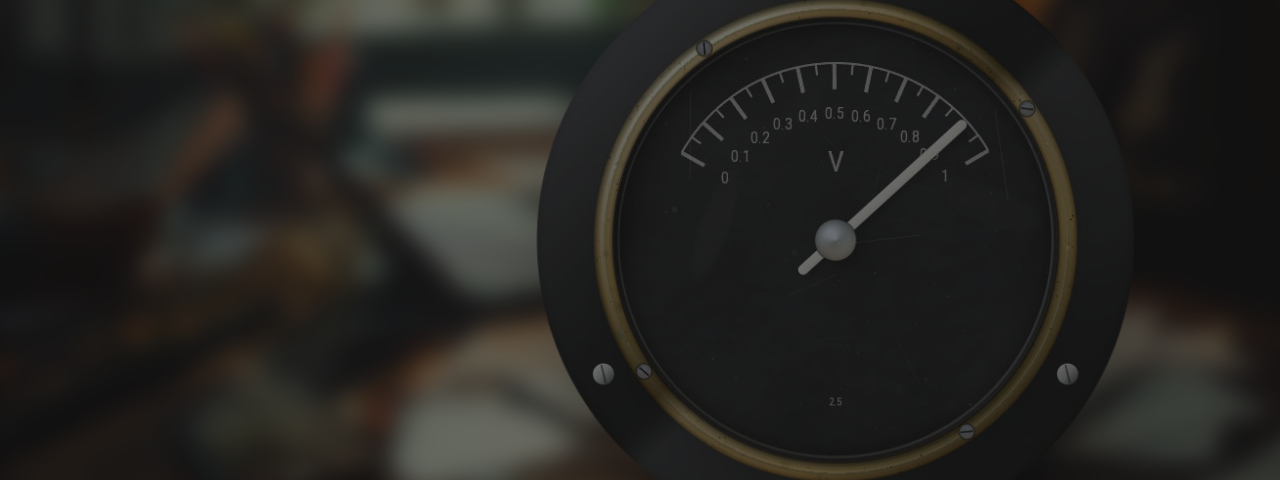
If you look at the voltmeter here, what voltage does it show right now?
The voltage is 0.9 V
